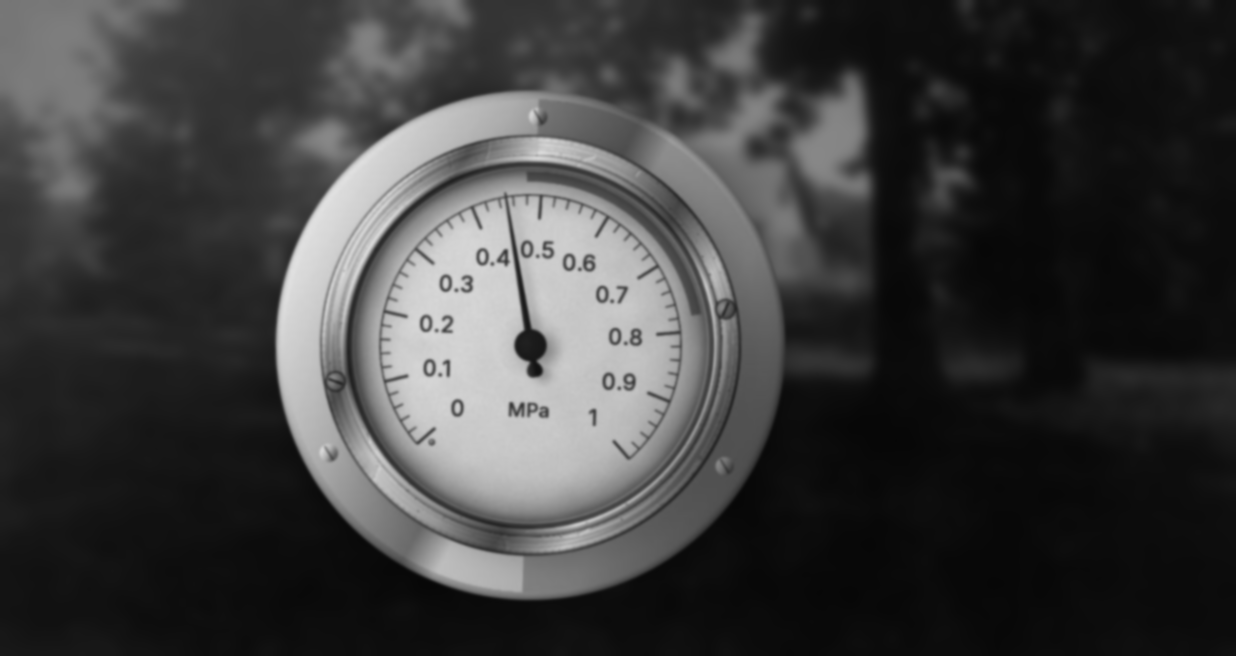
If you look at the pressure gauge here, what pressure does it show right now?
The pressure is 0.45 MPa
